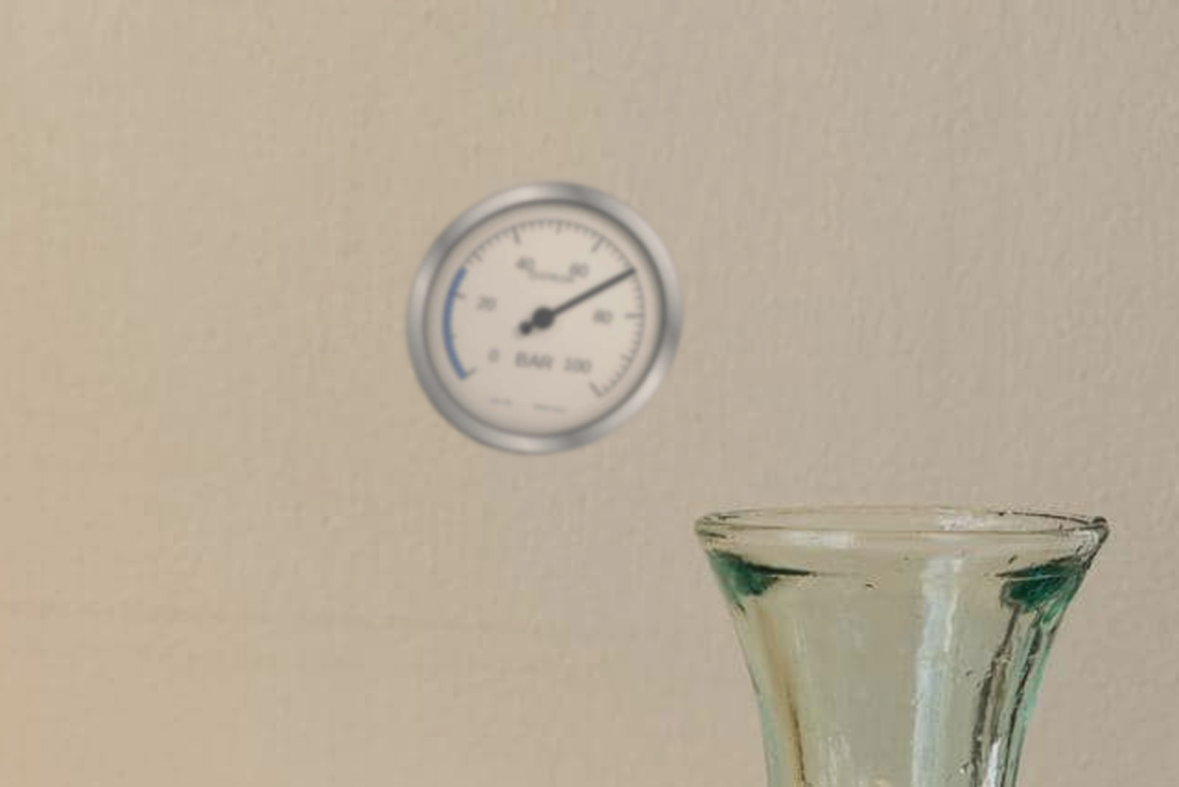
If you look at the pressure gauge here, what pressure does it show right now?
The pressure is 70 bar
